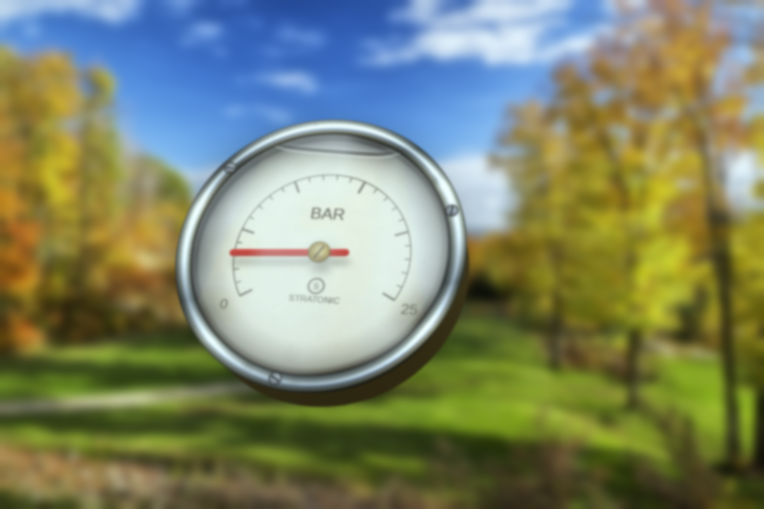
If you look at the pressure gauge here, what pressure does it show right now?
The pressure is 3 bar
